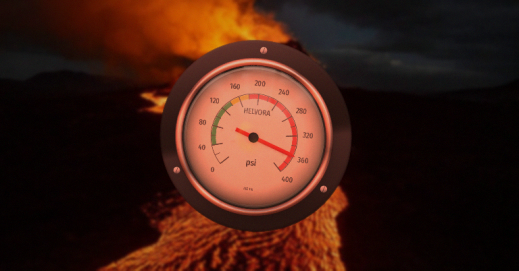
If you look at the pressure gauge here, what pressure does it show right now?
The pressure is 360 psi
